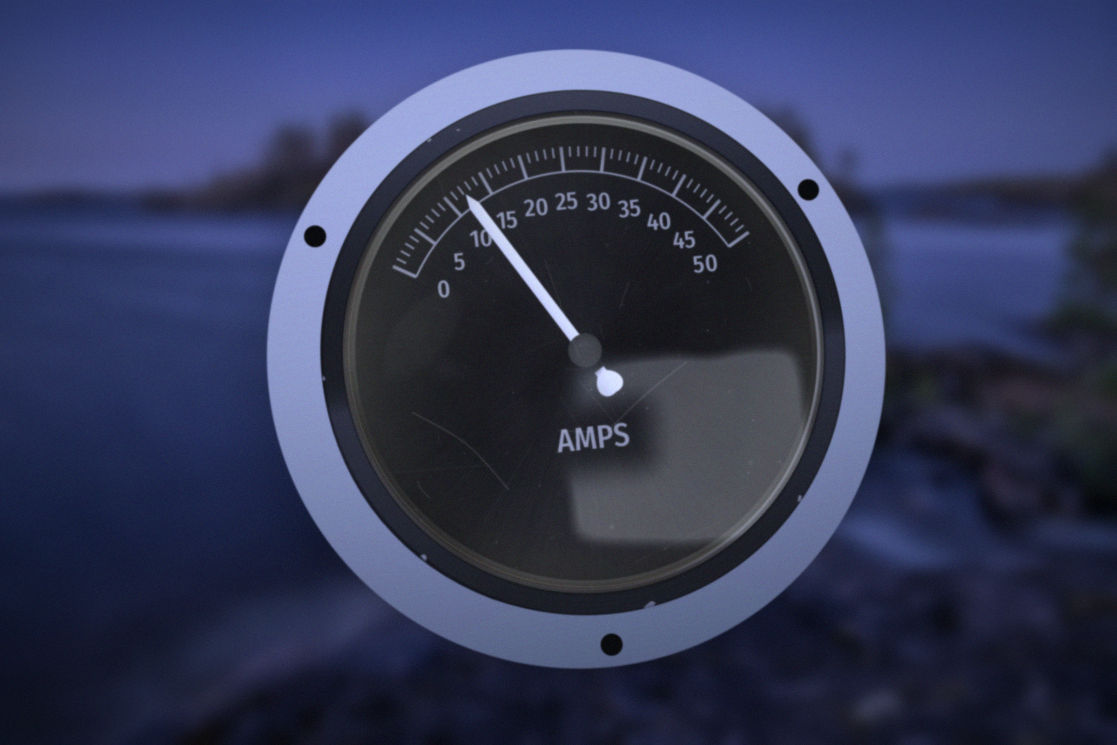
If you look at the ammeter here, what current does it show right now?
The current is 12 A
